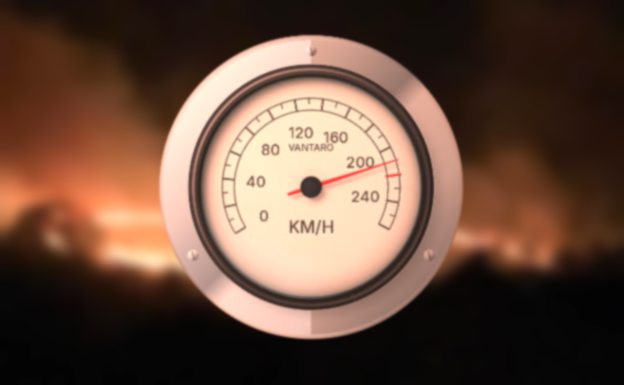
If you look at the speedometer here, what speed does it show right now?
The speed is 210 km/h
